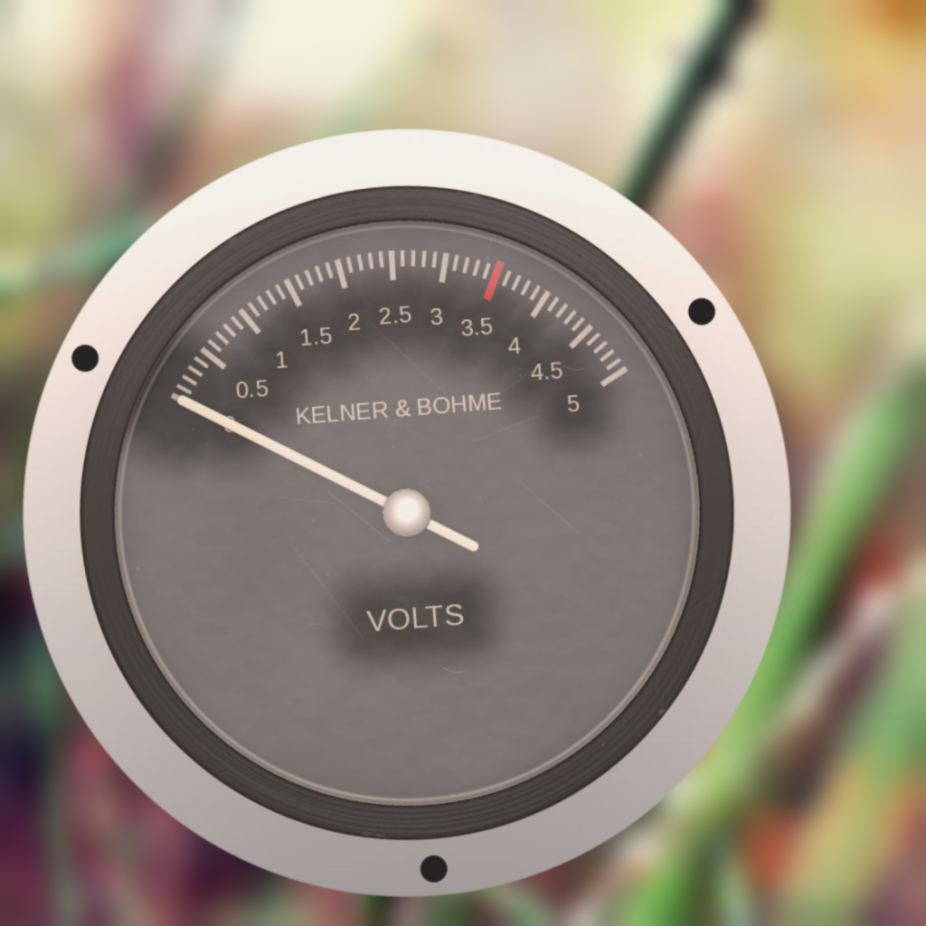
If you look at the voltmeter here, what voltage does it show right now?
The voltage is 0 V
